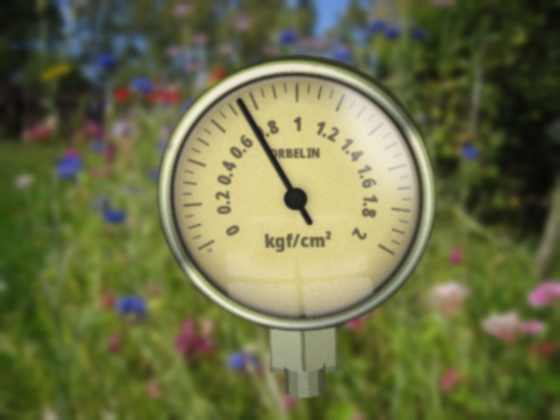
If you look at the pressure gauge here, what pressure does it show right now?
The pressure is 0.75 kg/cm²
